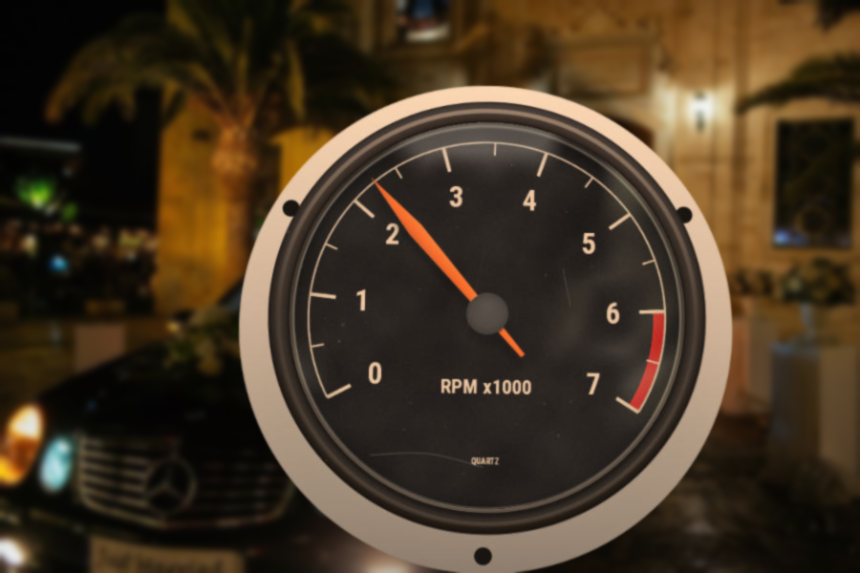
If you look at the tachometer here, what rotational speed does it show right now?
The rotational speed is 2250 rpm
